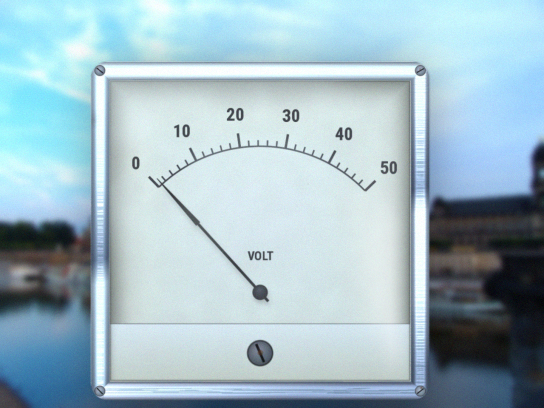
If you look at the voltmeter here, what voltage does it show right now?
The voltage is 1 V
